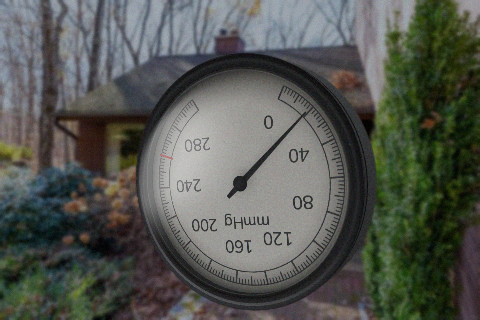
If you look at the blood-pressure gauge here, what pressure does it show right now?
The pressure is 20 mmHg
